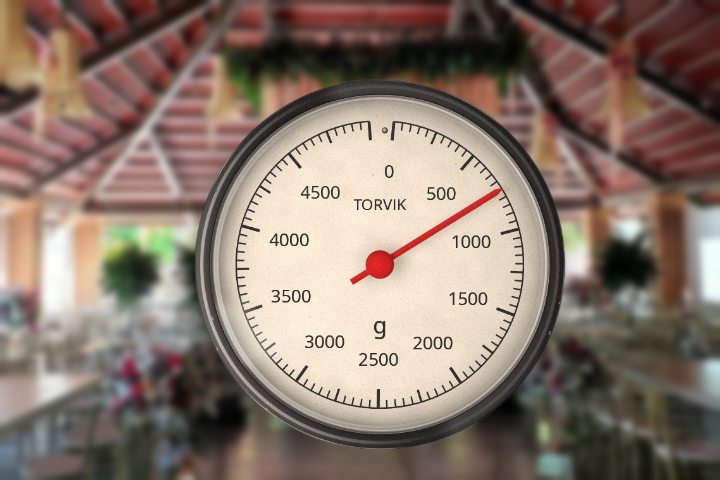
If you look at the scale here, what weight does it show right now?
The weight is 750 g
